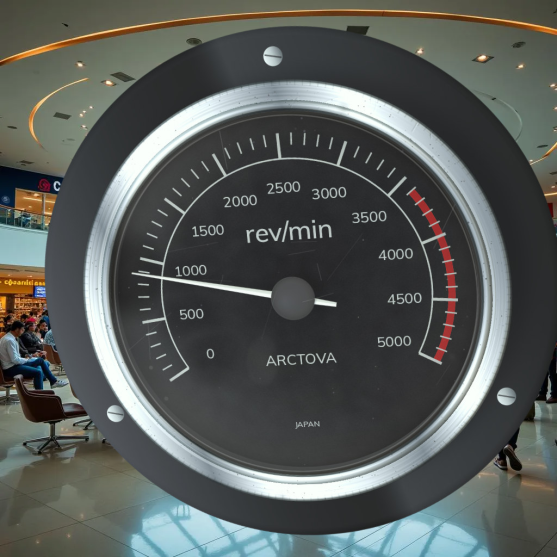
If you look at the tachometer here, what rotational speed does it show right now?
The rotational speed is 900 rpm
